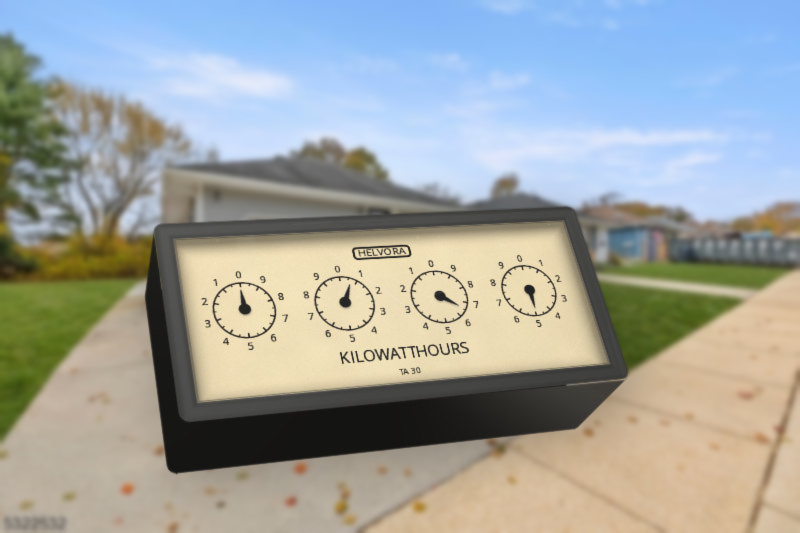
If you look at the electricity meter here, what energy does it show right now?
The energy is 65 kWh
